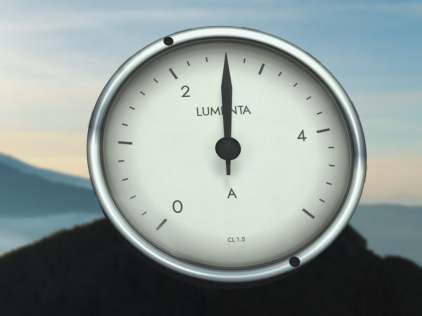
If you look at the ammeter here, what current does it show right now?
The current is 2.6 A
